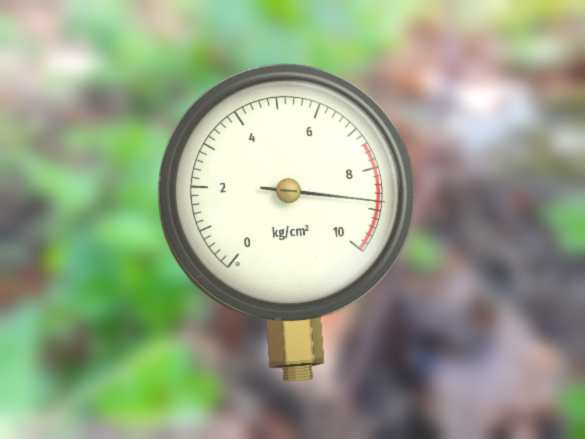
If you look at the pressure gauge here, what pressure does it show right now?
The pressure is 8.8 kg/cm²
